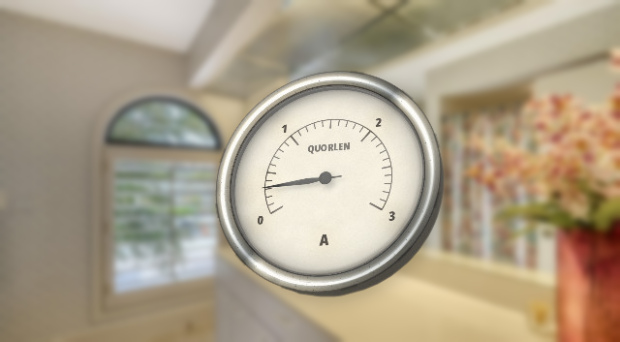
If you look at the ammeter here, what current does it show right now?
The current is 0.3 A
